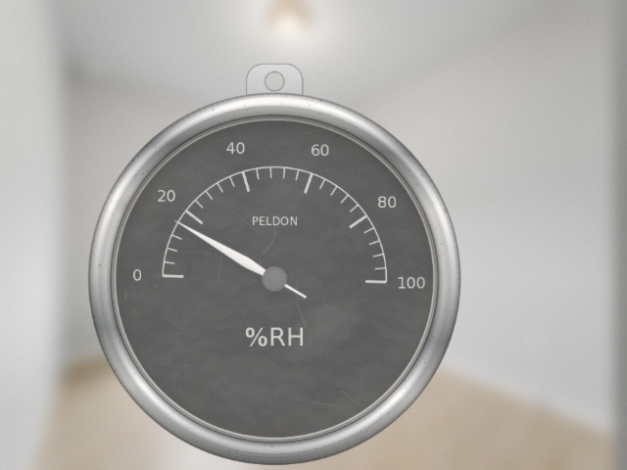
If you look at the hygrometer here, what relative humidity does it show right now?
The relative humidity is 16 %
